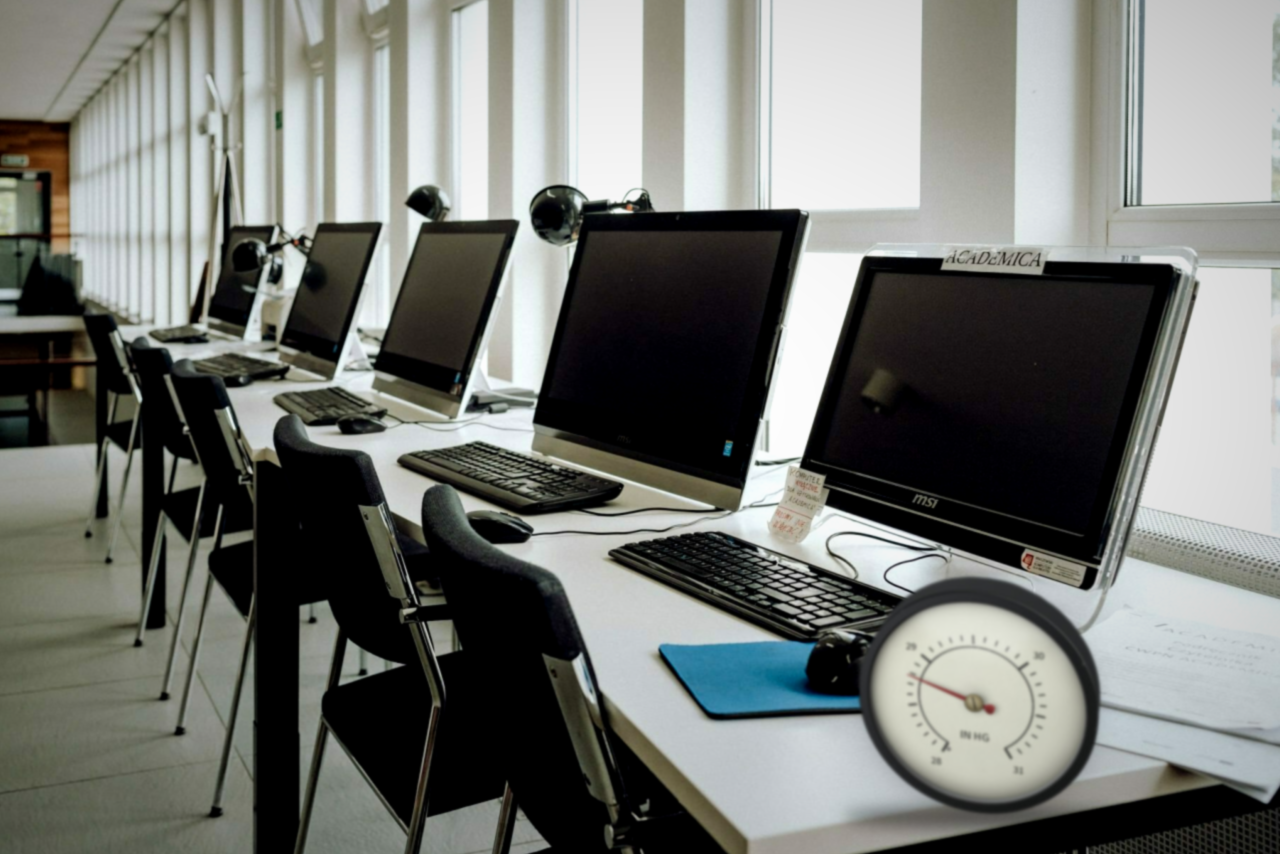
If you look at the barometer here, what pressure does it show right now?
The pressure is 28.8 inHg
